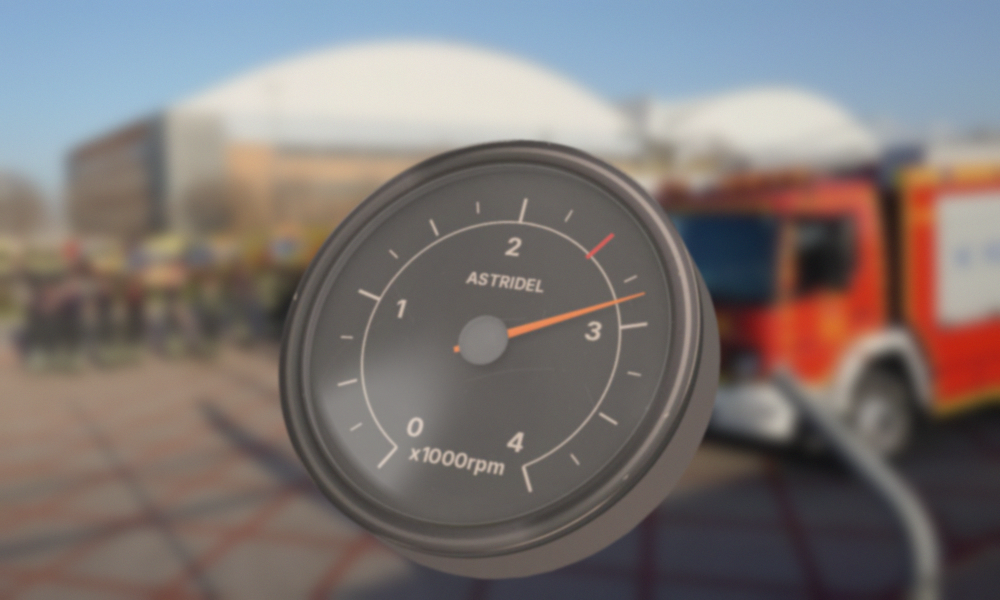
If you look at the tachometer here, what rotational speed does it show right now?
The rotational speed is 2875 rpm
